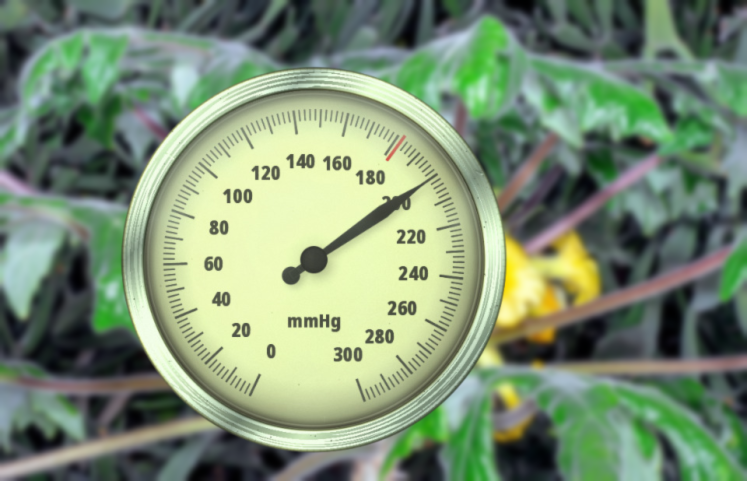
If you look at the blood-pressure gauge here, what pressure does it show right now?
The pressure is 200 mmHg
